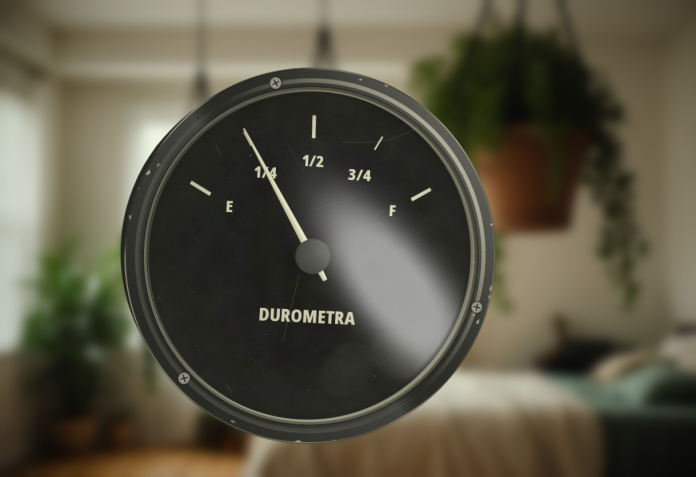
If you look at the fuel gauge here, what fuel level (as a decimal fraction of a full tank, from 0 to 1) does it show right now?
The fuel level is 0.25
